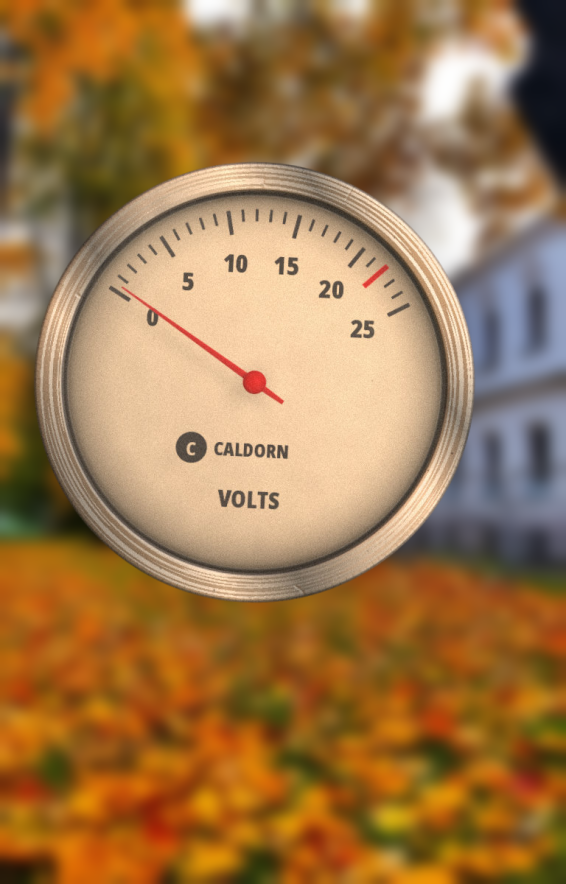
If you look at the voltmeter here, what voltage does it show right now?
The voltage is 0.5 V
